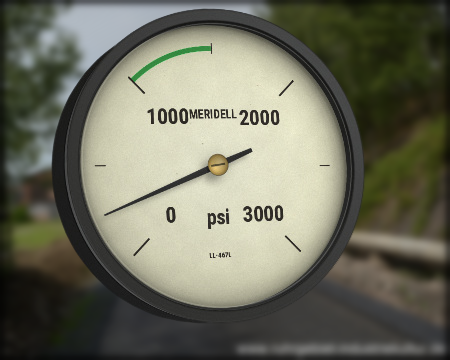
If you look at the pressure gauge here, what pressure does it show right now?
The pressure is 250 psi
